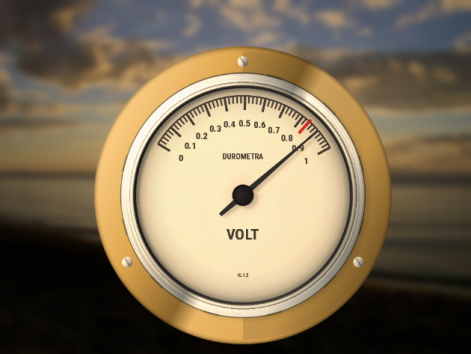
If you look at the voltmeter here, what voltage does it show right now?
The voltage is 0.9 V
